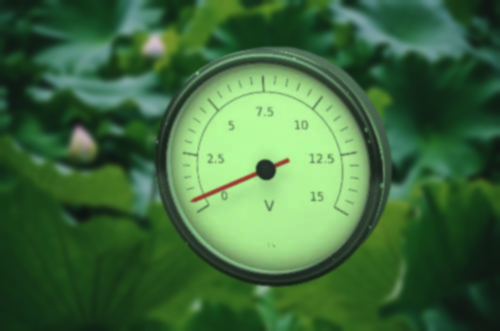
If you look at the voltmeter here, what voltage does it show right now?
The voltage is 0.5 V
